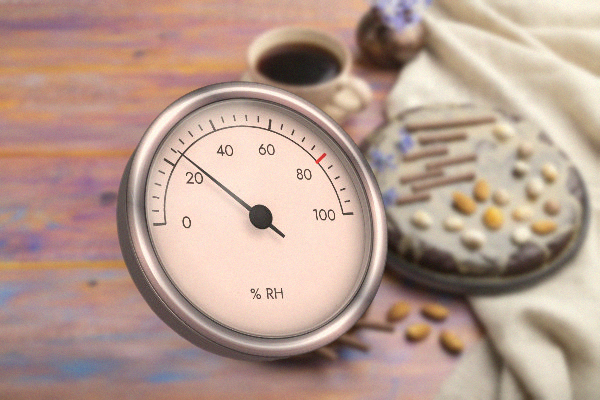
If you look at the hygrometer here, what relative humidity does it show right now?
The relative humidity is 24 %
